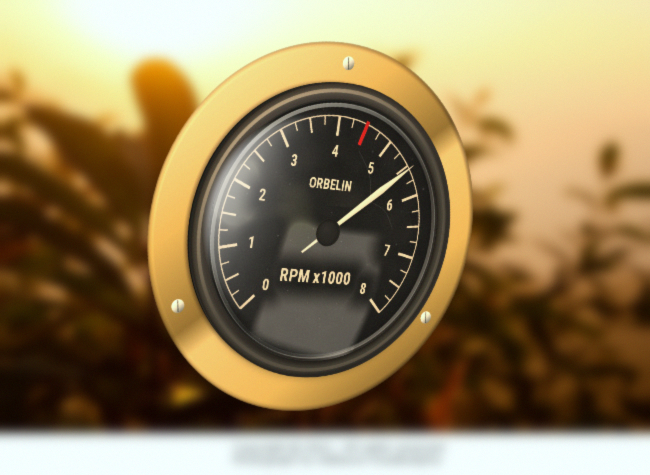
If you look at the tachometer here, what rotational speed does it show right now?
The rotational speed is 5500 rpm
